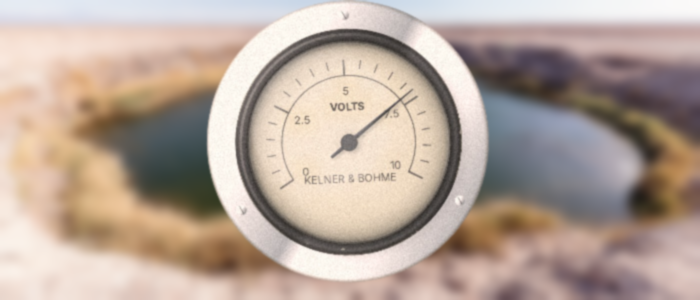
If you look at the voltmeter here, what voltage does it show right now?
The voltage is 7.25 V
